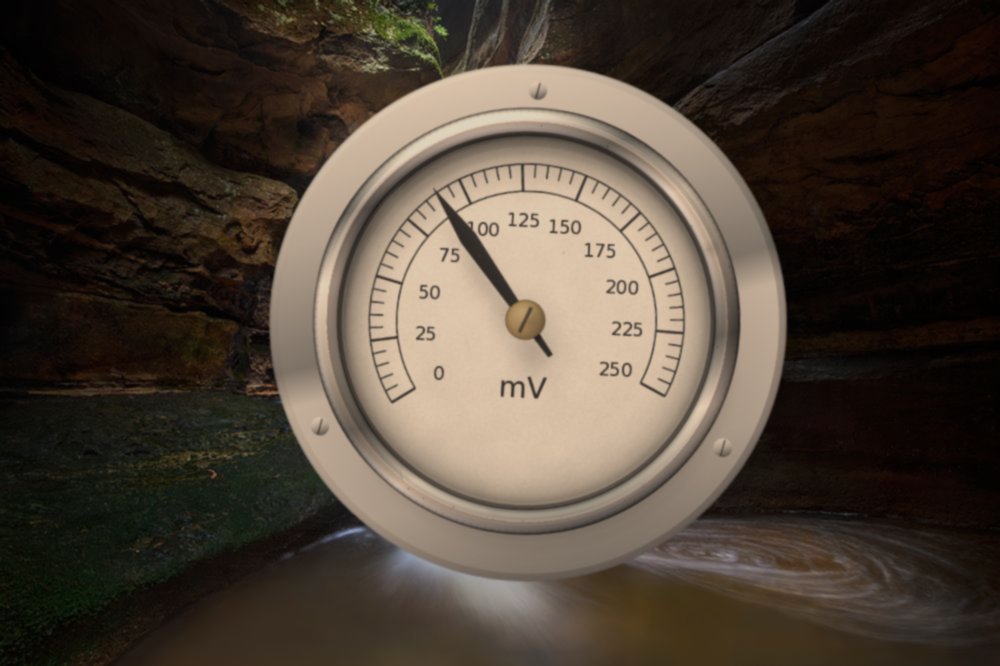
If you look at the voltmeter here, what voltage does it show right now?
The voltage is 90 mV
